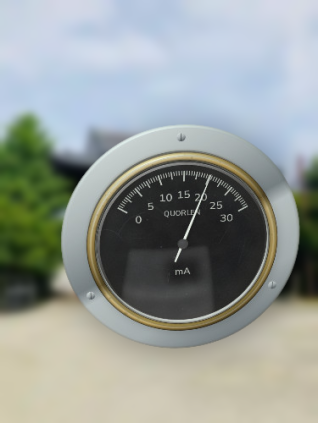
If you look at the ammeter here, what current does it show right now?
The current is 20 mA
